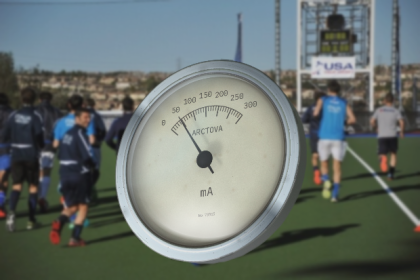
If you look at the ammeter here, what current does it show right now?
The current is 50 mA
